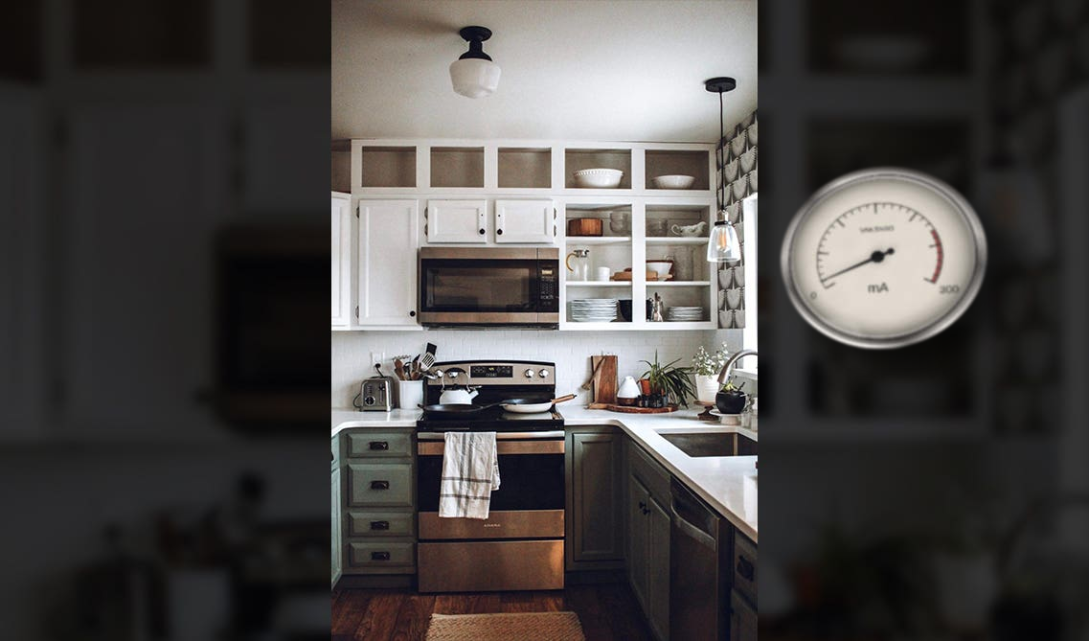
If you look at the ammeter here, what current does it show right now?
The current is 10 mA
